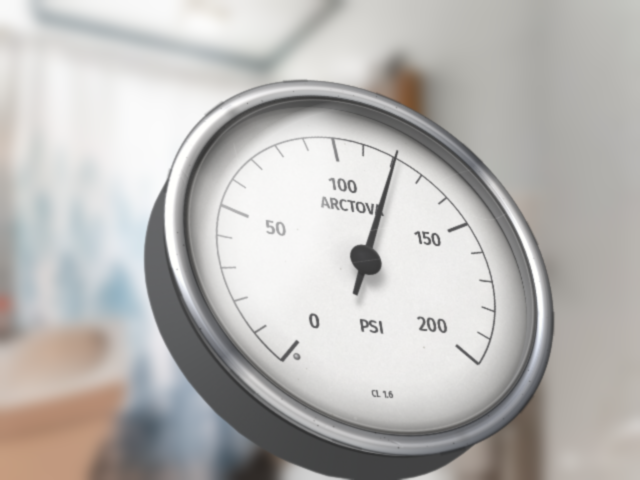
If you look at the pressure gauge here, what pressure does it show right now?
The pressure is 120 psi
